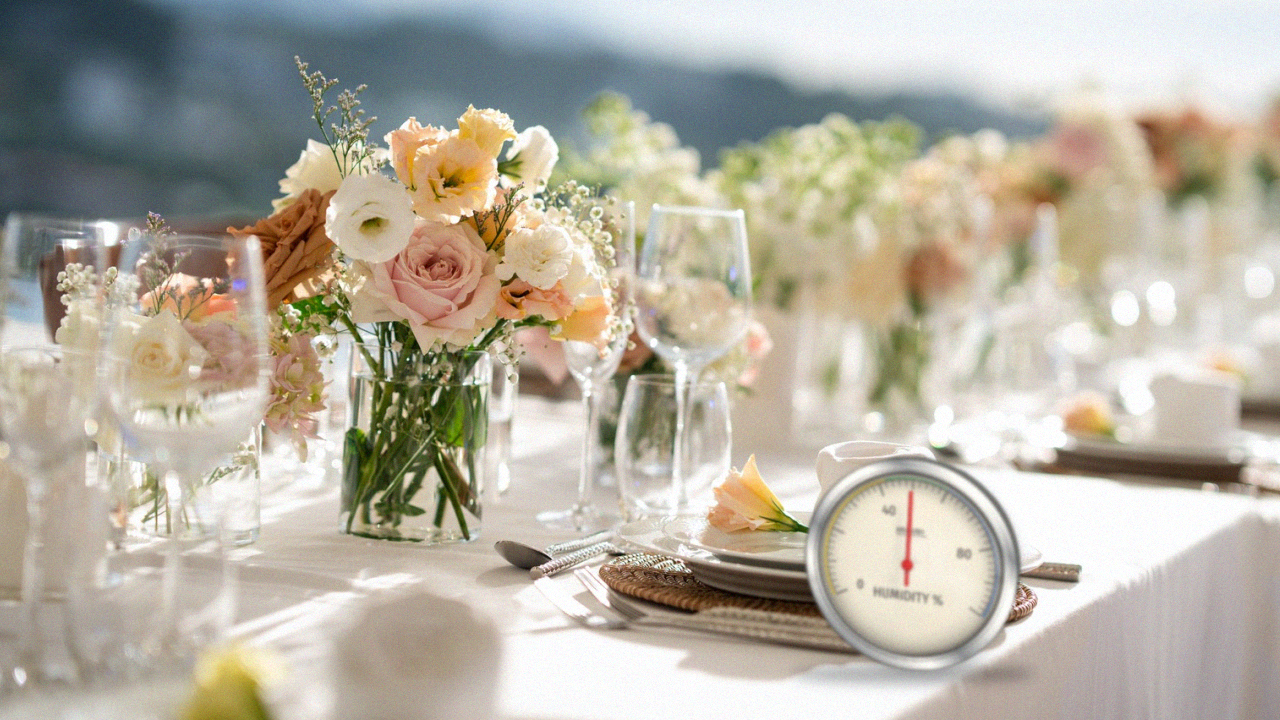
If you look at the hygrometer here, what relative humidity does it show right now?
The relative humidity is 50 %
